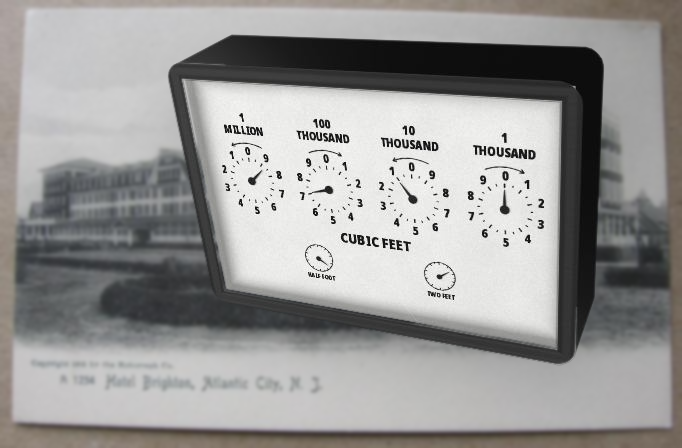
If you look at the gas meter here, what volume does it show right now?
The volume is 871000 ft³
